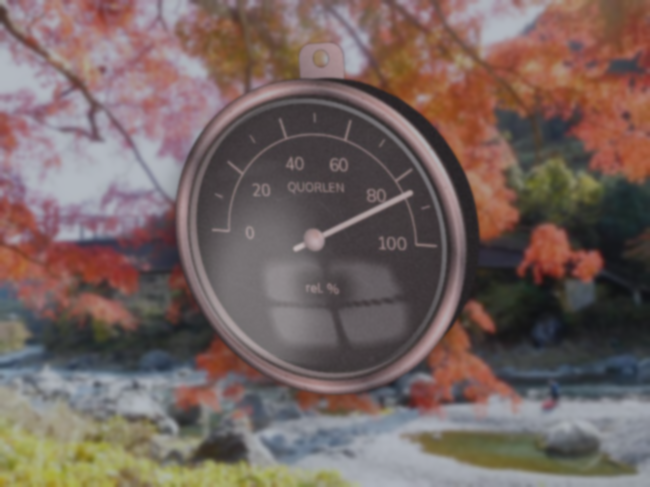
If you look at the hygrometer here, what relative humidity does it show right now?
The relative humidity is 85 %
